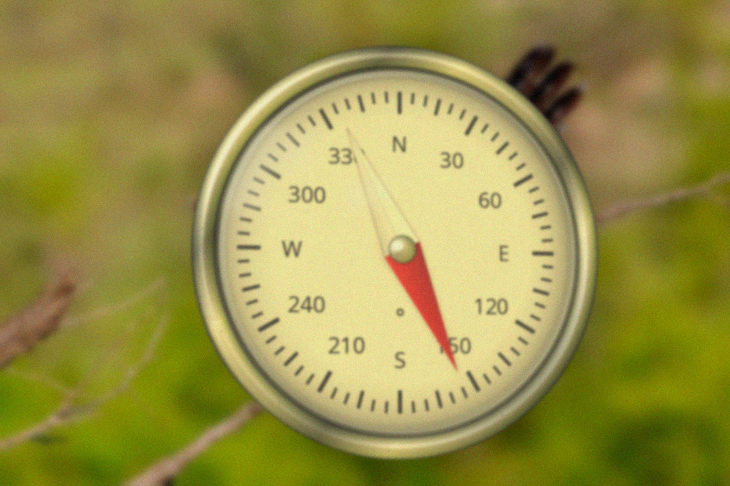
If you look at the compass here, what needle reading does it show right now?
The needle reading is 155 °
